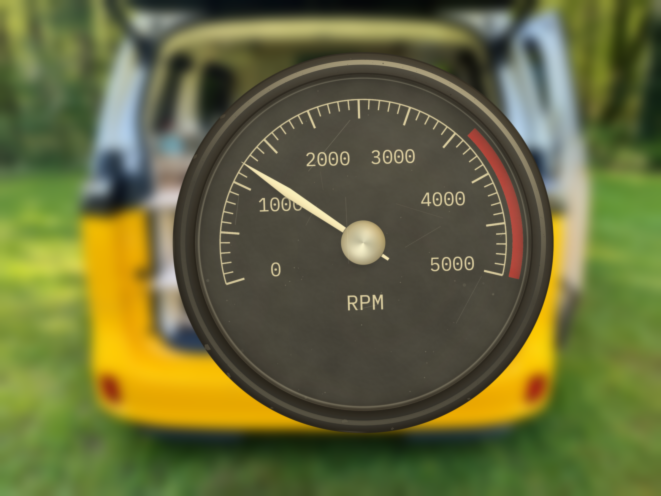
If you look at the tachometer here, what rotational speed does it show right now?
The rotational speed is 1200 rpm
